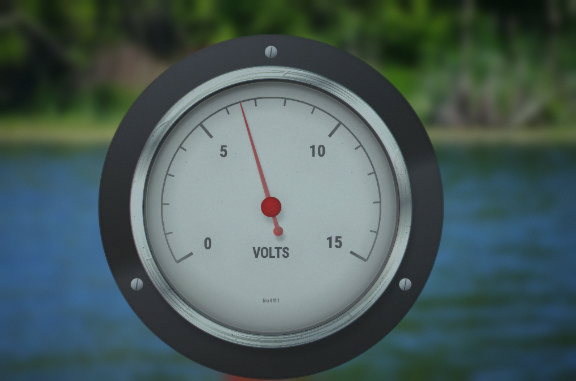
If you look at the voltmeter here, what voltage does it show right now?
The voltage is 6.5 V
